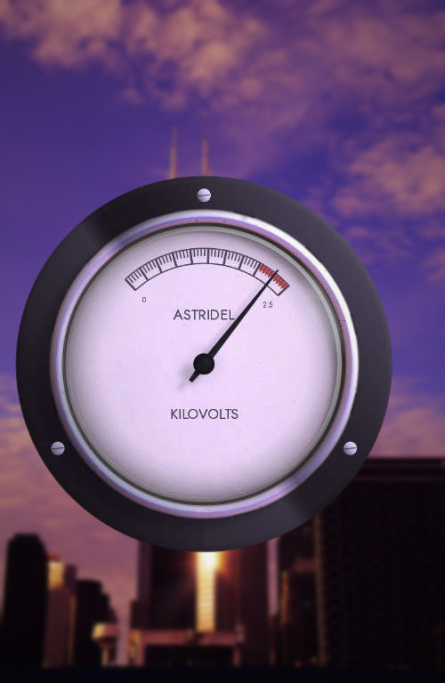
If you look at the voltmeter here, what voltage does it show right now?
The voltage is 2.25 kV
